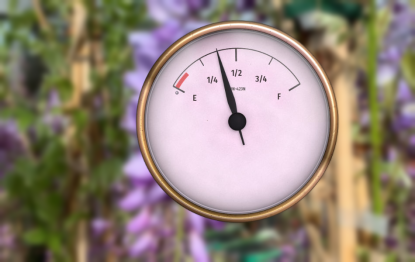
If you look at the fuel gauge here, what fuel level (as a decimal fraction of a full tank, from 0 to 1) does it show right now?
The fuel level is 0.375
